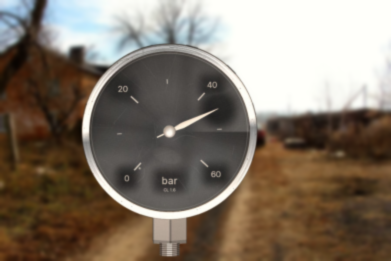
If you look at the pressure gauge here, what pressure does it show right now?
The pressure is 45 bar
